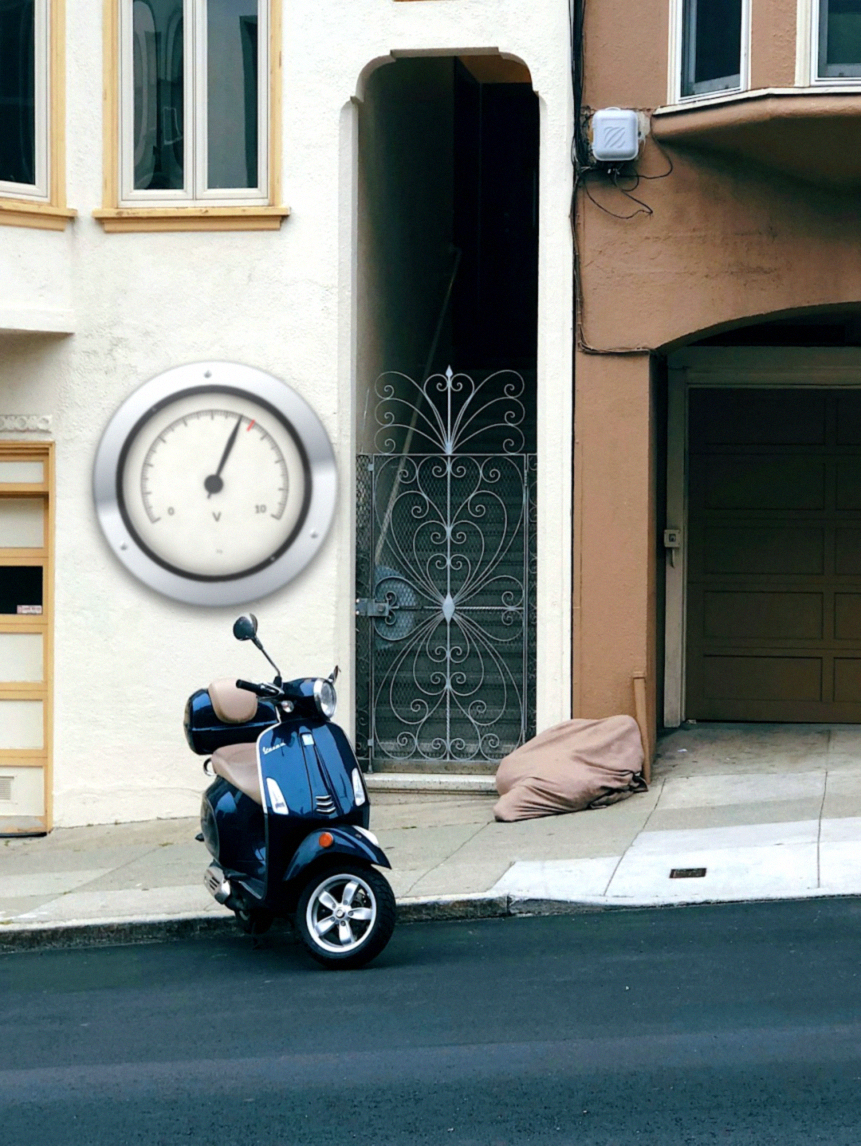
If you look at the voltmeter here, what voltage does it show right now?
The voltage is 6 V
